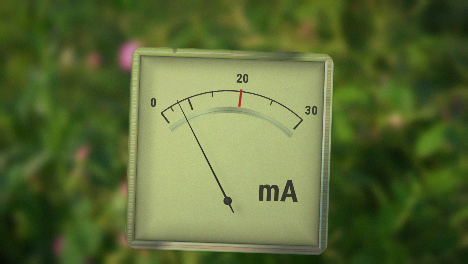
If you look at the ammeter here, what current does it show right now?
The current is 7.5 mA
